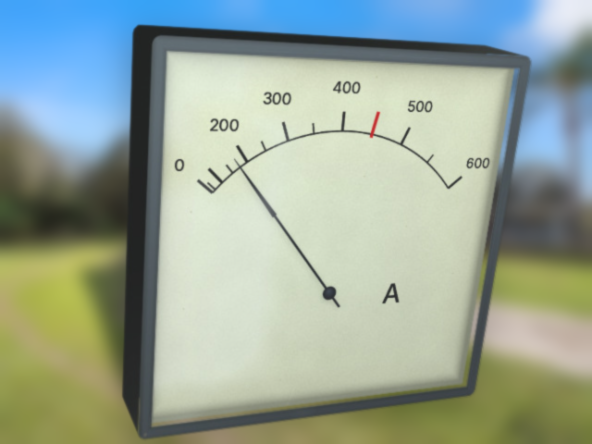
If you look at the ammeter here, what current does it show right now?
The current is 175 A
